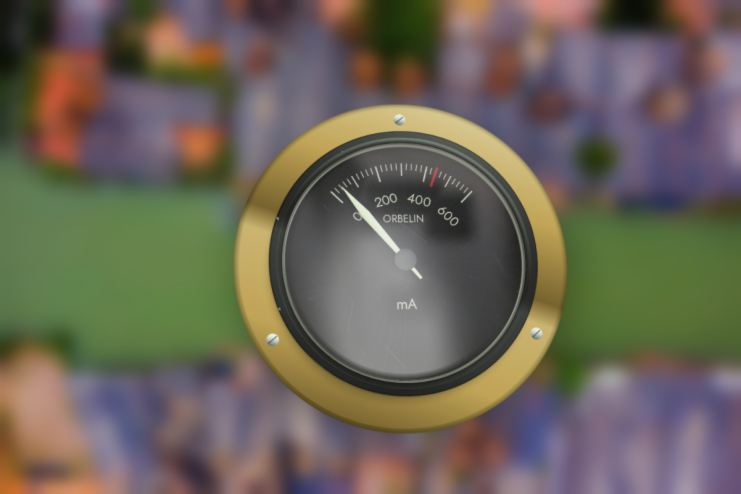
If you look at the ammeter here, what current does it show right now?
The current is 40 mA
